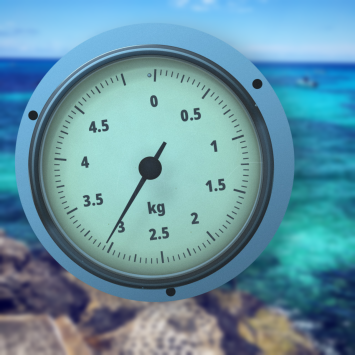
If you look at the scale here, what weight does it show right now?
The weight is 3.05 kg
